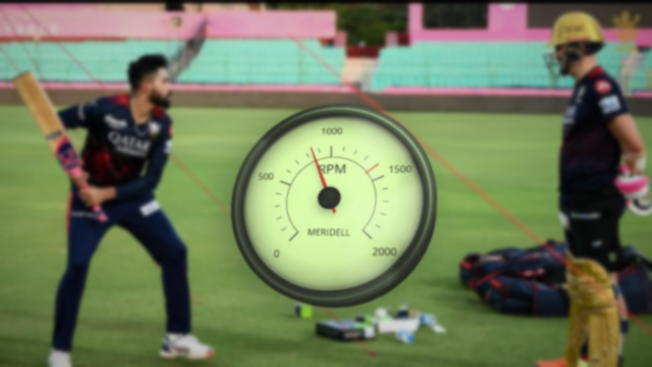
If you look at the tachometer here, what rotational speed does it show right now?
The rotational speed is 850 rpm
